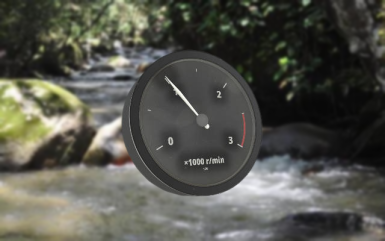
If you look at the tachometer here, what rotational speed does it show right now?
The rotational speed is 1000 rpm
